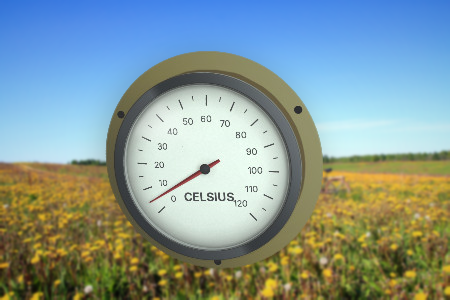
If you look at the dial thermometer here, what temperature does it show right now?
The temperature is 5 °C
